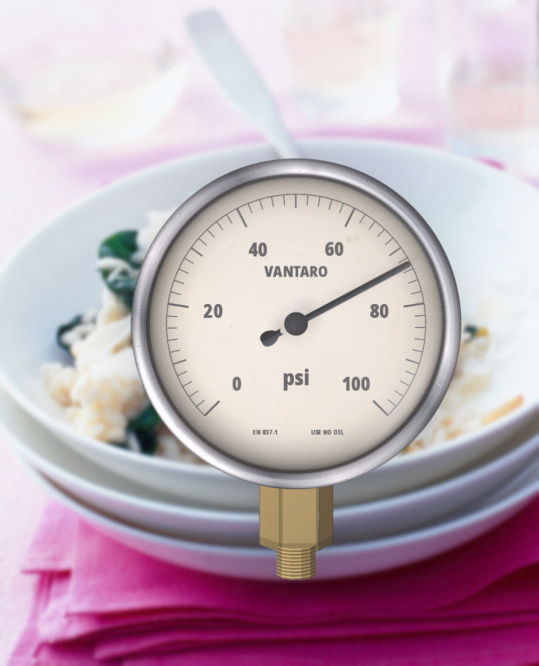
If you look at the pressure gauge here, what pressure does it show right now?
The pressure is 73 psi
